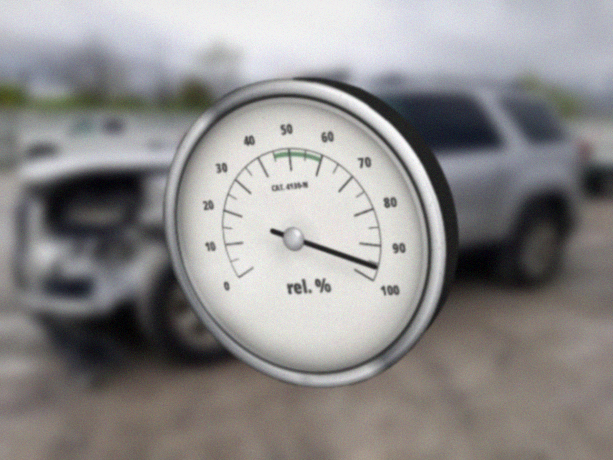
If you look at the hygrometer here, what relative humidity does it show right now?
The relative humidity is 95 %
